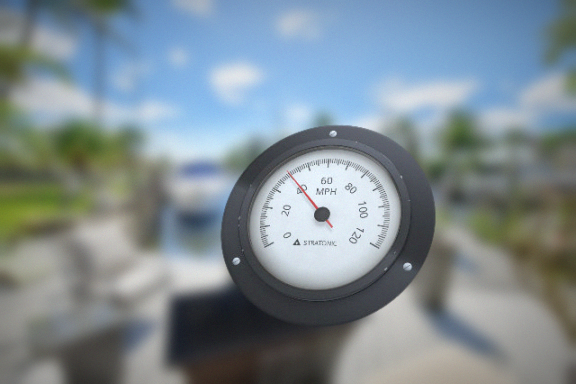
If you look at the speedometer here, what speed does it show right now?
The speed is 40 mph
